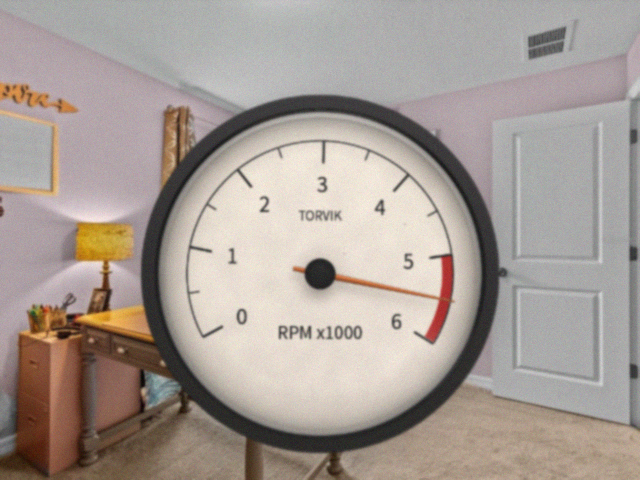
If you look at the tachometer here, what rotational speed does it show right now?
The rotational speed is 5500 rpm
